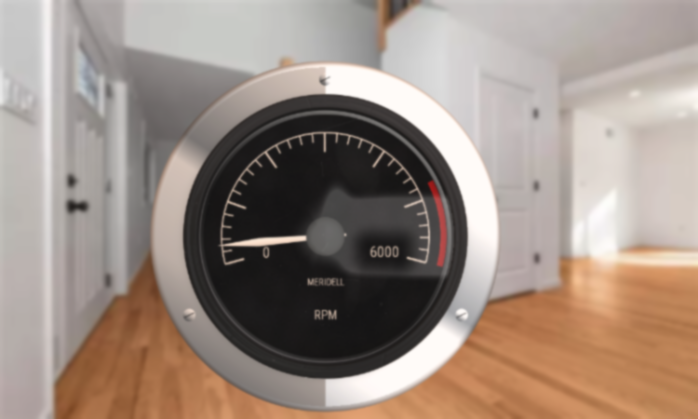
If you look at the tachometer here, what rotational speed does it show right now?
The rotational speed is 300 rpm
